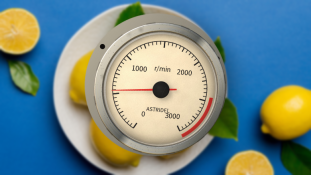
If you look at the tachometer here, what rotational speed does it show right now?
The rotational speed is 550 rpm
